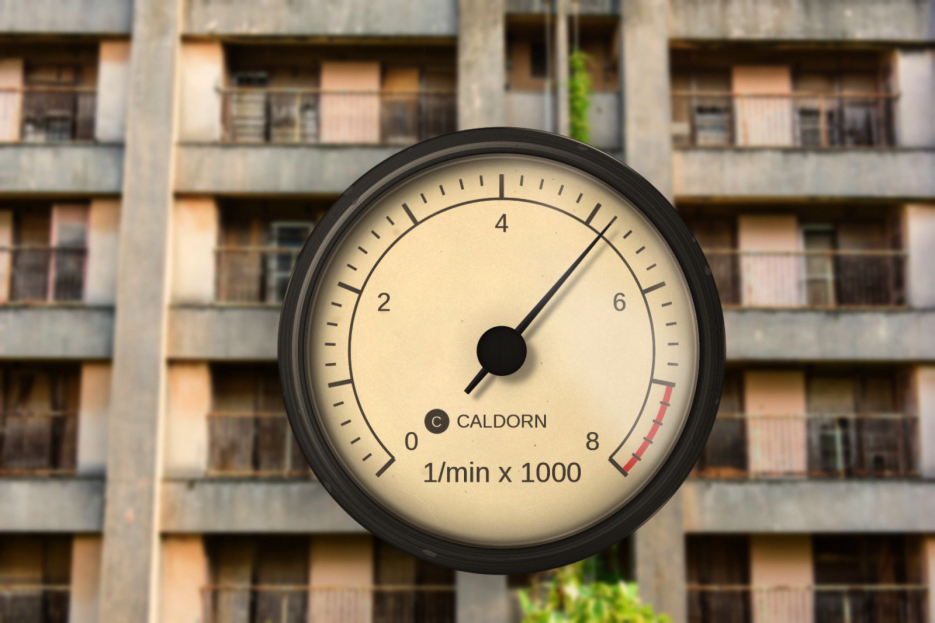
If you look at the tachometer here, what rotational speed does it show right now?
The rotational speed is 5200 rpm
